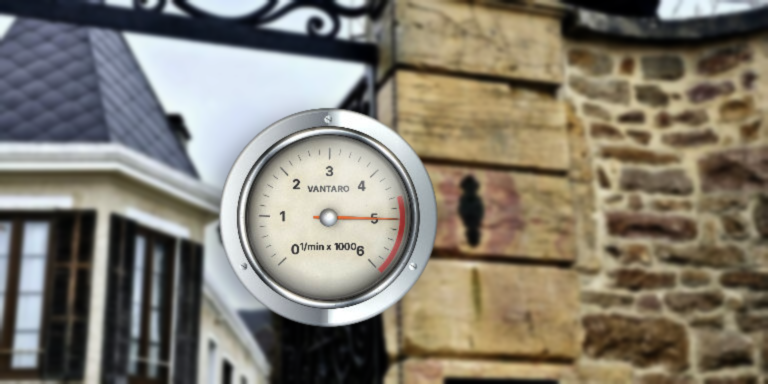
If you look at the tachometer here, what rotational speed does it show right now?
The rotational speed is 5000 rpm
